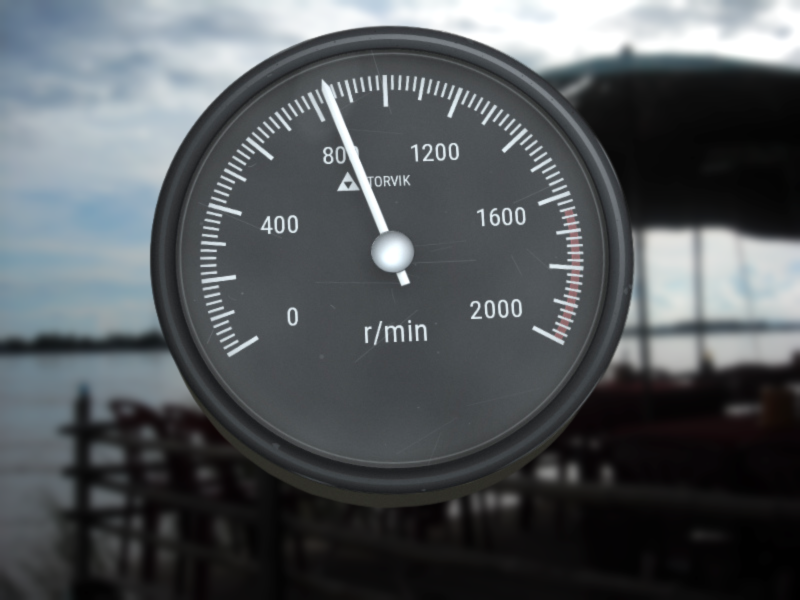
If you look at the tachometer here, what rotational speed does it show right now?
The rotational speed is 840 rpm
